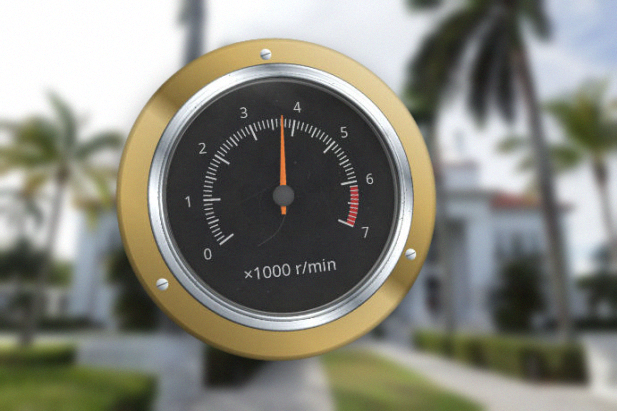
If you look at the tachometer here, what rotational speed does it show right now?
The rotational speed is 3700 rpm
